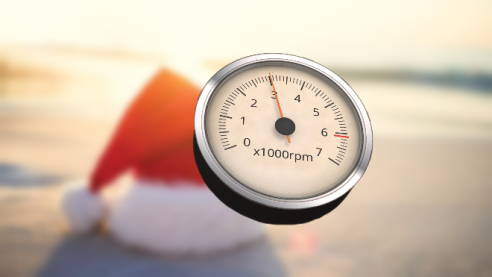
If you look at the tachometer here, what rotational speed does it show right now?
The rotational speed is 3000 rpm
